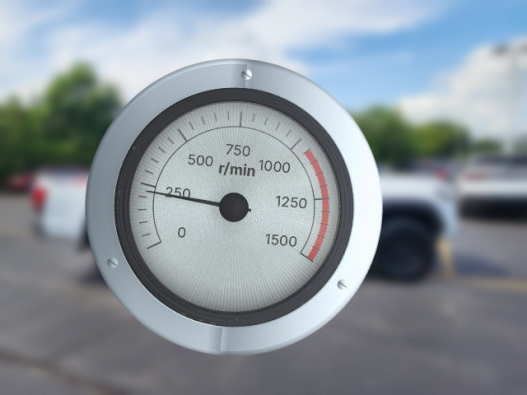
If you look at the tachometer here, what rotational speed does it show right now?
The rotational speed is 225 rpm
